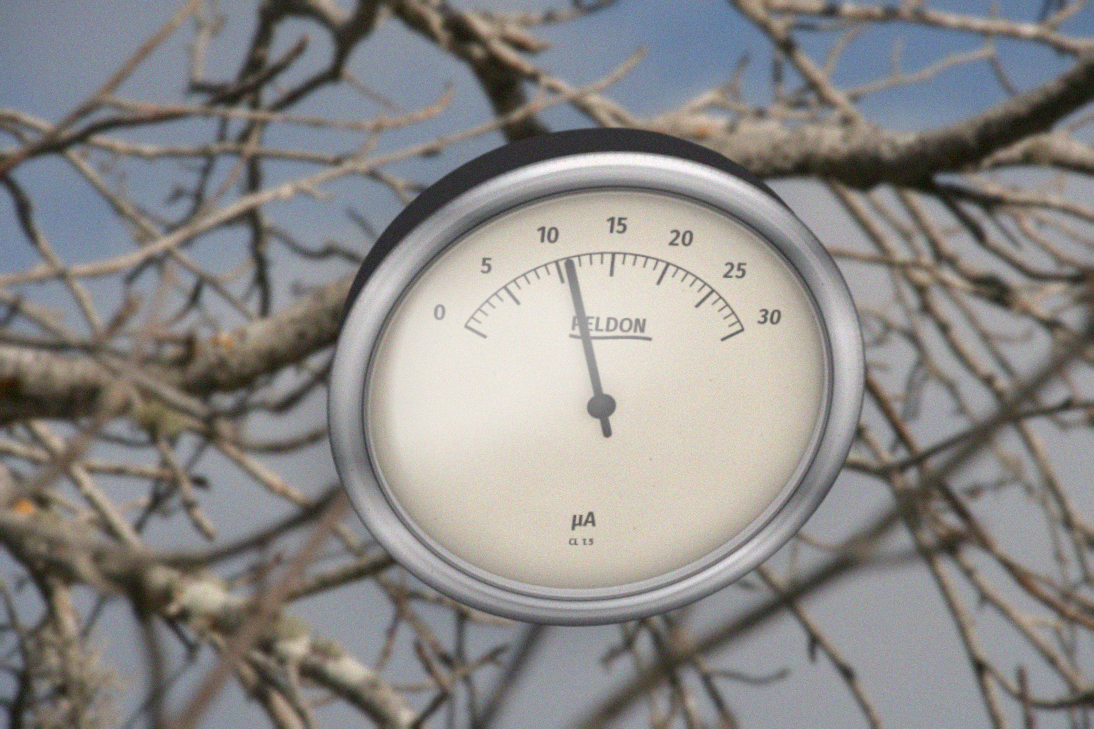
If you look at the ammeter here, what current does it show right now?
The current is 11 µA
